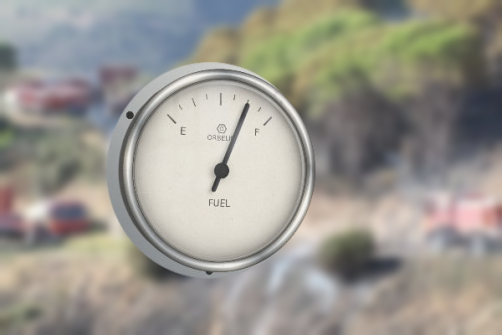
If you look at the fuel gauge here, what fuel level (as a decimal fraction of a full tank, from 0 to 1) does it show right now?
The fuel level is 0.75
